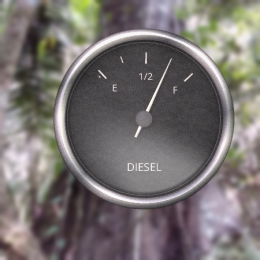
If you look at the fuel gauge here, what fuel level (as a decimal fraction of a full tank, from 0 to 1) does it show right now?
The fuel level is 0.75
